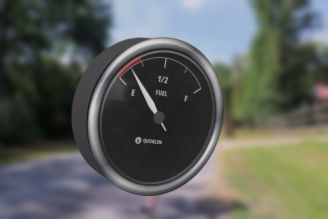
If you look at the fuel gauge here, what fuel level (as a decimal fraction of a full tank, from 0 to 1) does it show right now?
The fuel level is 0.125
